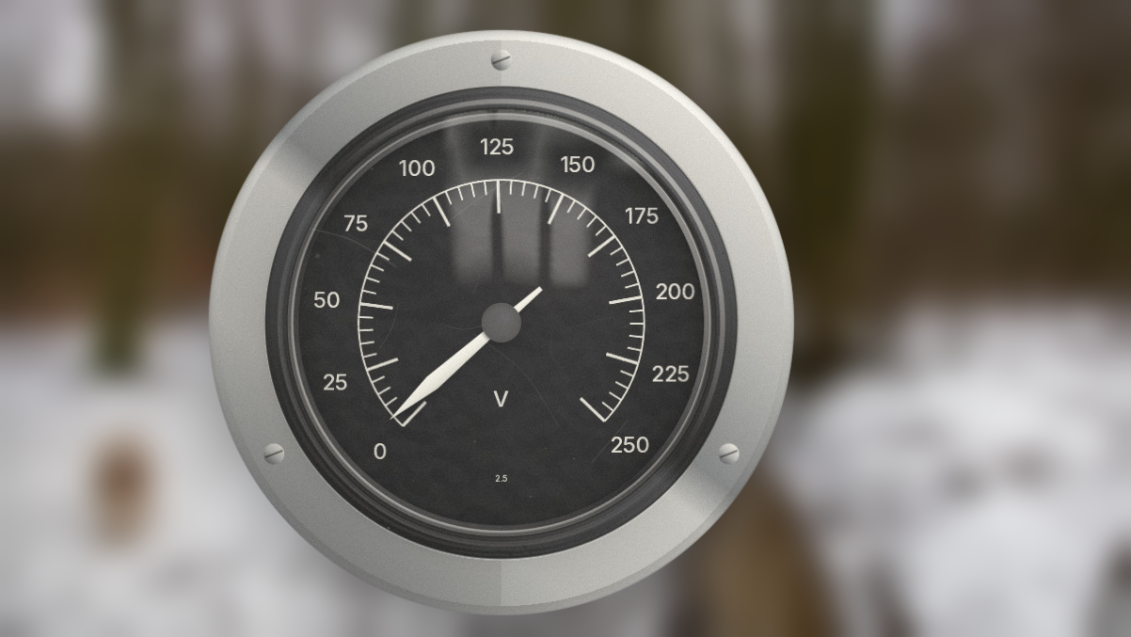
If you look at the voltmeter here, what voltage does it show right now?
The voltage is 5 V
